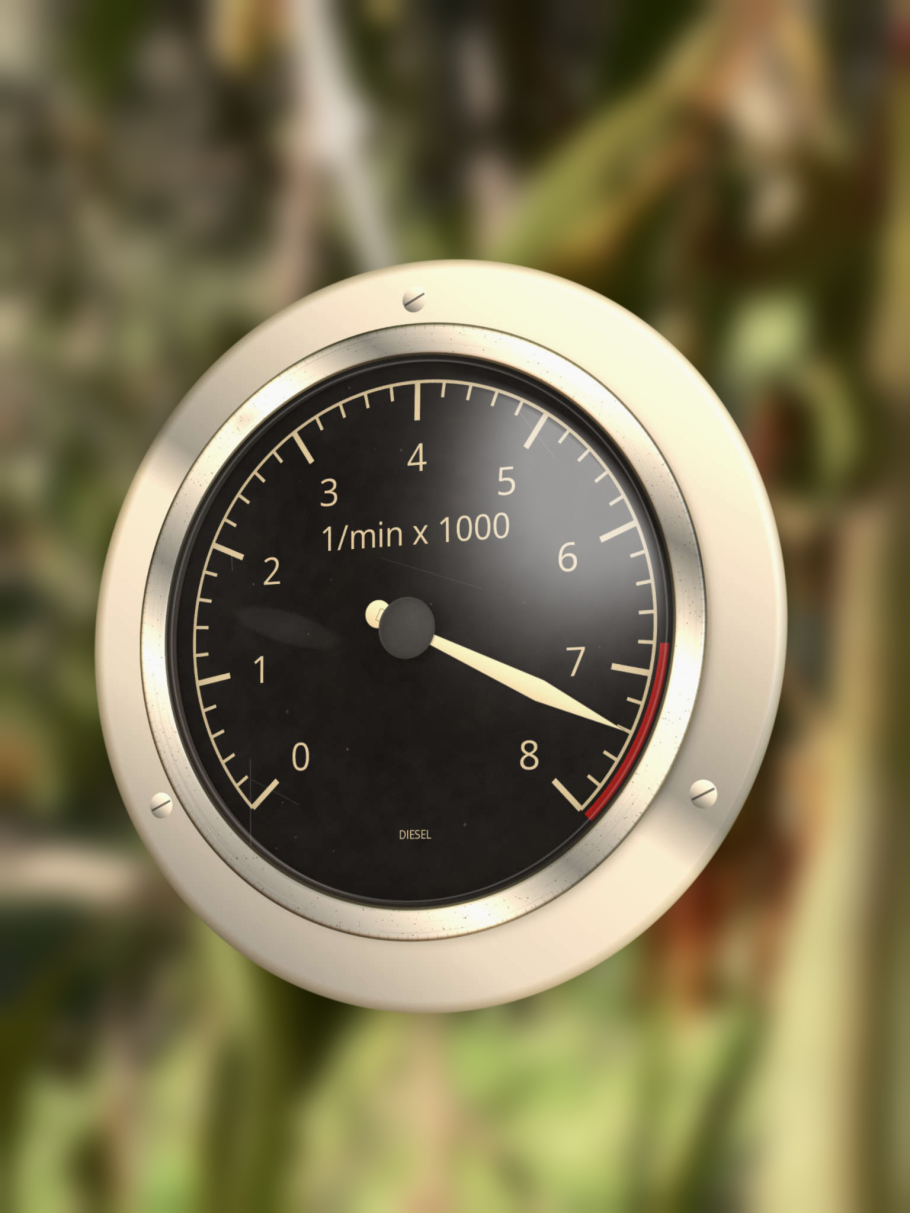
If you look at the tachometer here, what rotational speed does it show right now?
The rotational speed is 7400 rpm
